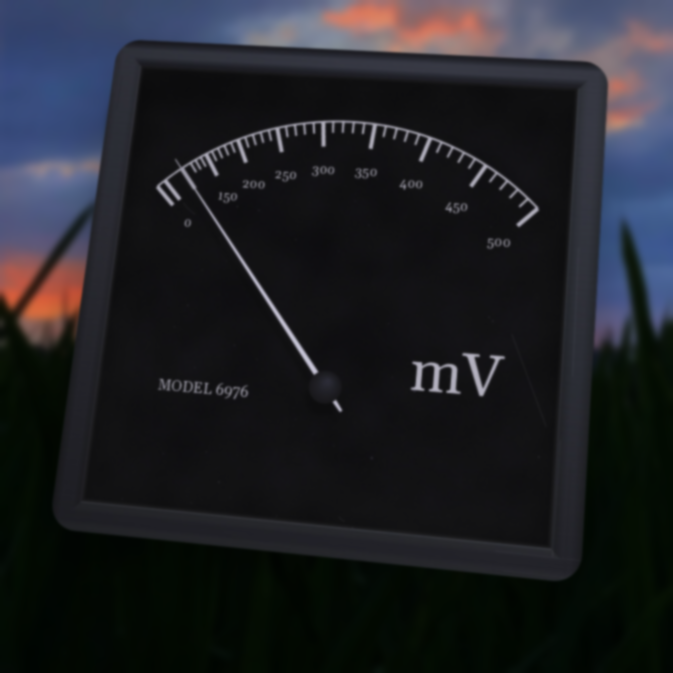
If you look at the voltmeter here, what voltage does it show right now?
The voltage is 100 mV
